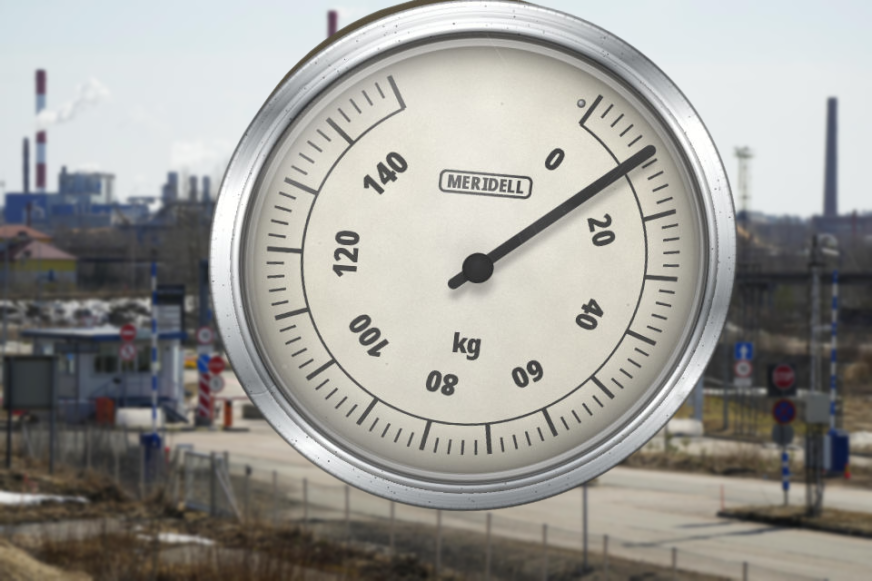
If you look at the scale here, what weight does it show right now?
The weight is 10 kg
